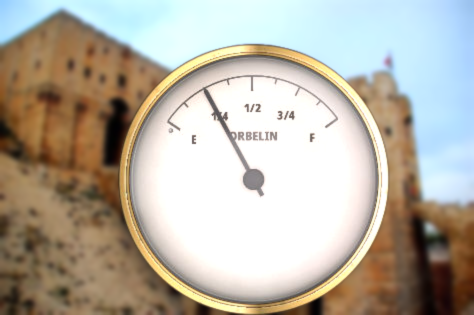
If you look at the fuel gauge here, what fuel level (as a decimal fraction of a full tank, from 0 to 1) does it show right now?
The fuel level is 0.25
